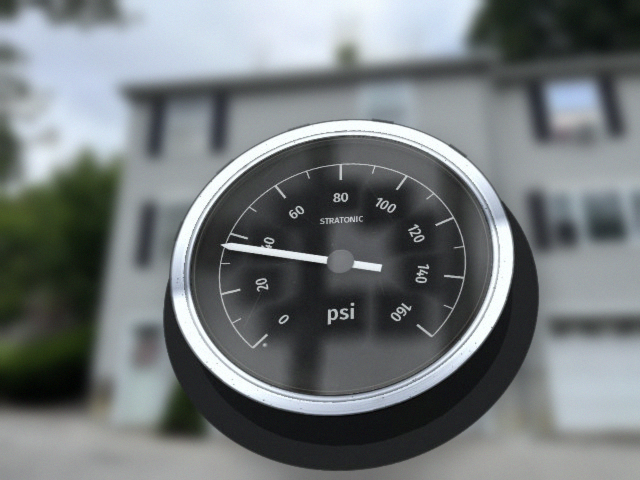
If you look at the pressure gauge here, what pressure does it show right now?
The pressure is 35 psi
